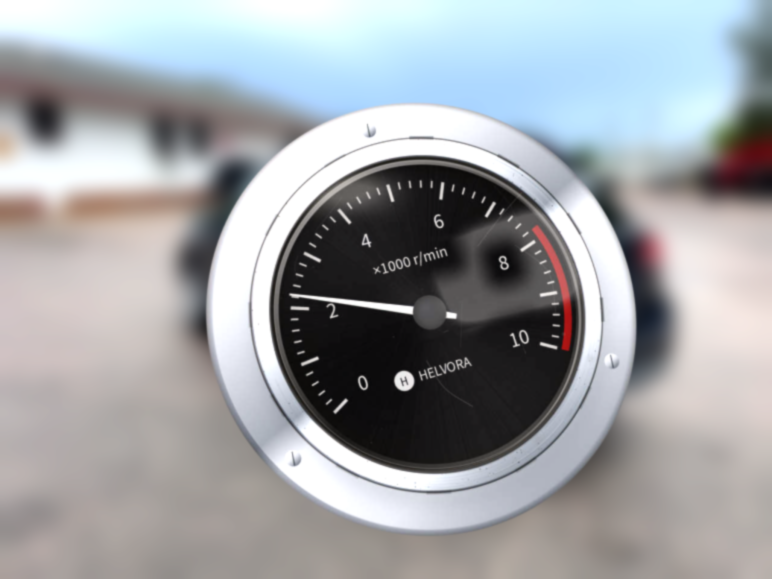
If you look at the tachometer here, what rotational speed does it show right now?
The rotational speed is 2200 rpm
